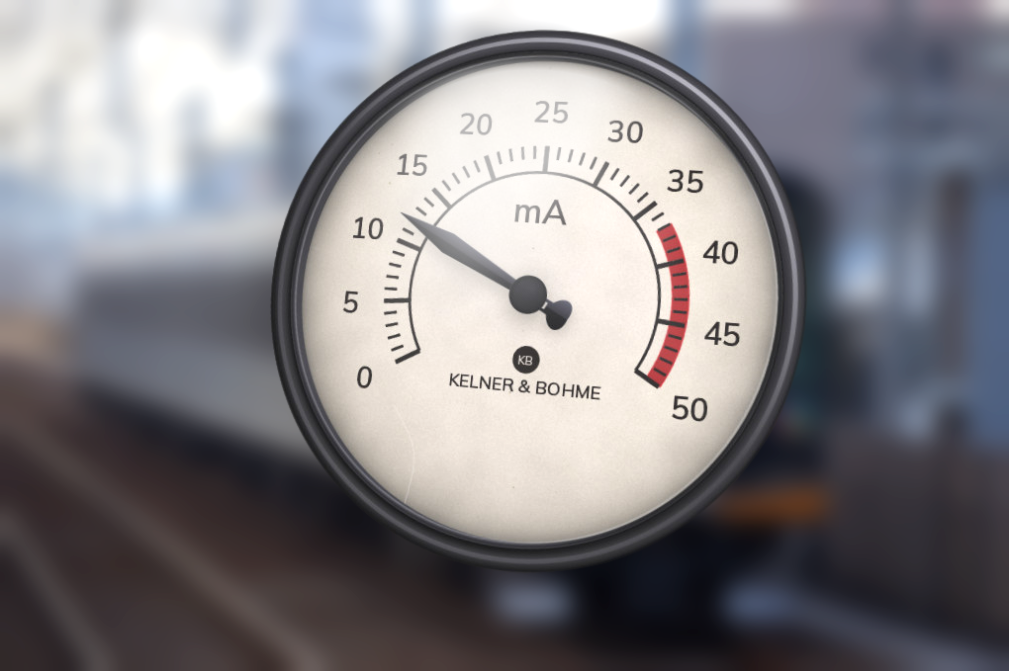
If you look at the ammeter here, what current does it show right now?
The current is 12 mA
